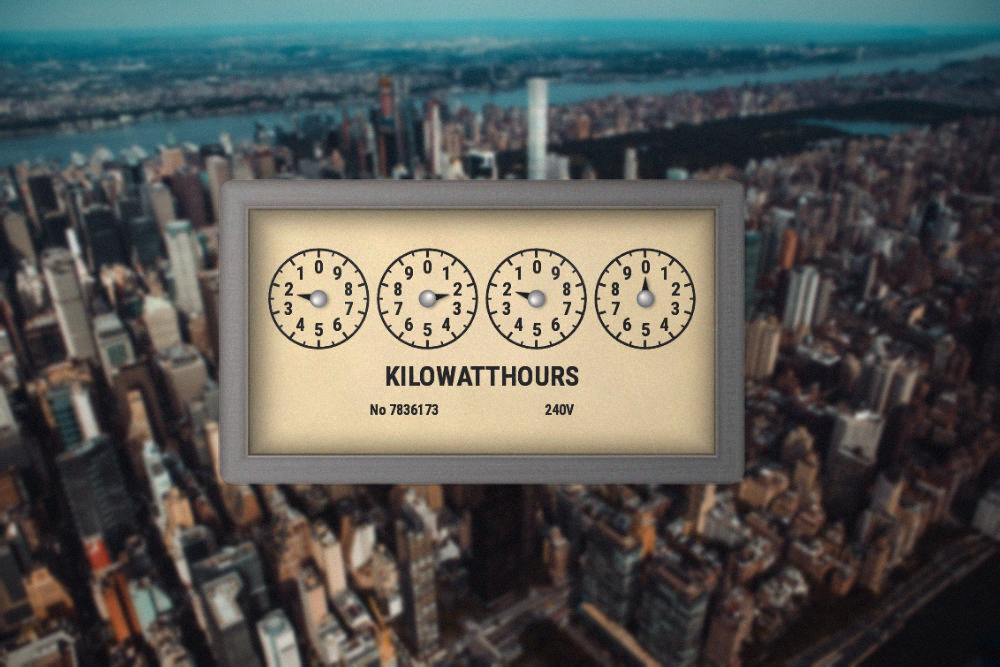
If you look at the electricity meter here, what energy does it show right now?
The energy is 2220 kWh
